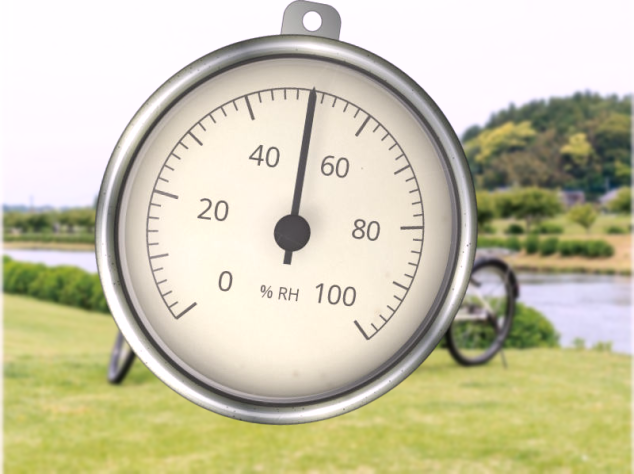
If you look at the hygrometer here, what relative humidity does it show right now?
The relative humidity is 50 %
